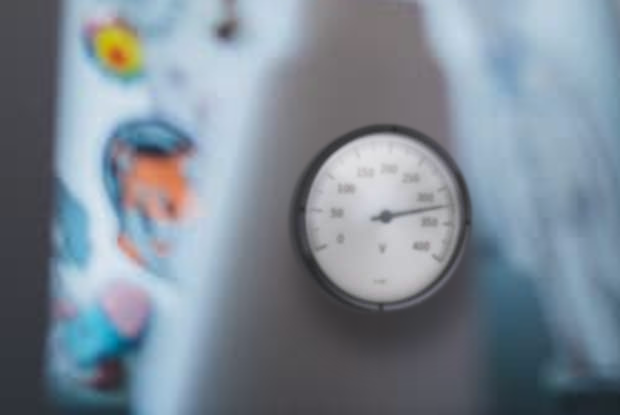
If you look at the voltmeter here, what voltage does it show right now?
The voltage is 325 V
